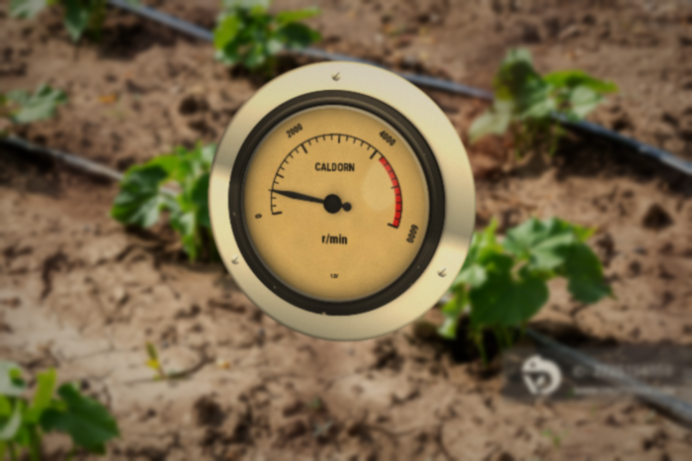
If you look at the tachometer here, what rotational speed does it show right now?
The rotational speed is 600 rpm
